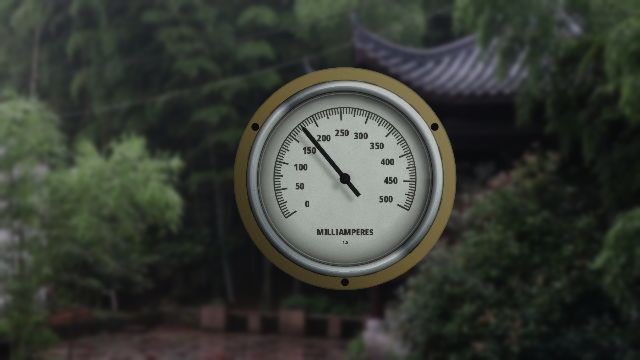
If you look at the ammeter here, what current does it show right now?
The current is 175 mA
